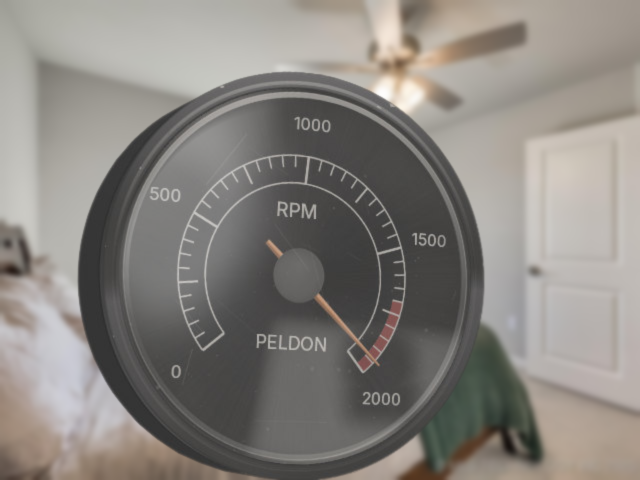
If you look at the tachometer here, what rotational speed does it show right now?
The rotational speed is 1950 rpm
